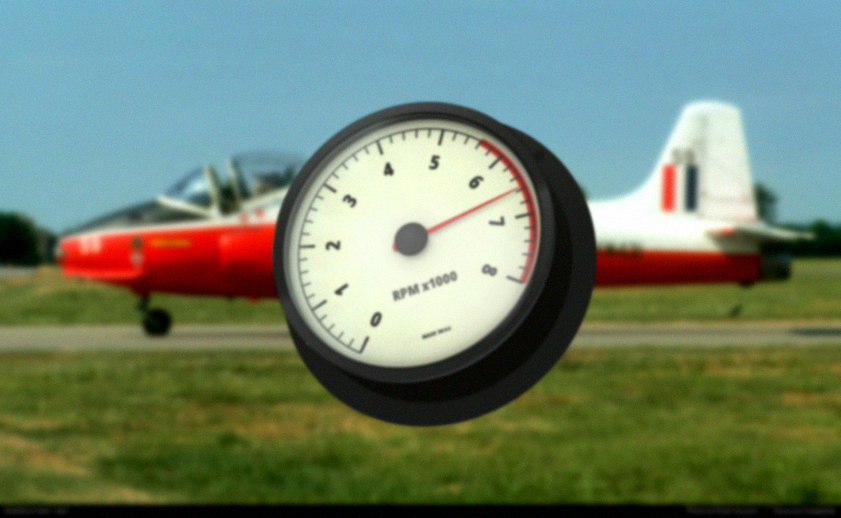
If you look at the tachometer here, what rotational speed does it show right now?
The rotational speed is 6600 rpm
